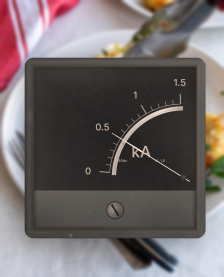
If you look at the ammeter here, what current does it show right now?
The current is 0.5 kA
